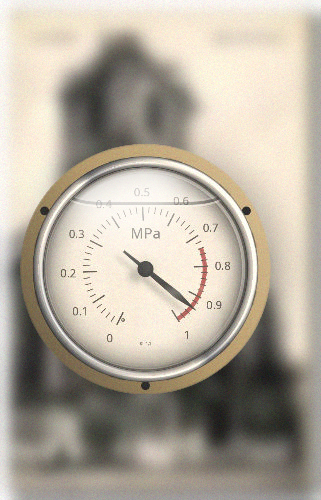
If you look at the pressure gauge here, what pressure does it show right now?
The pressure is 0.94 MPa
